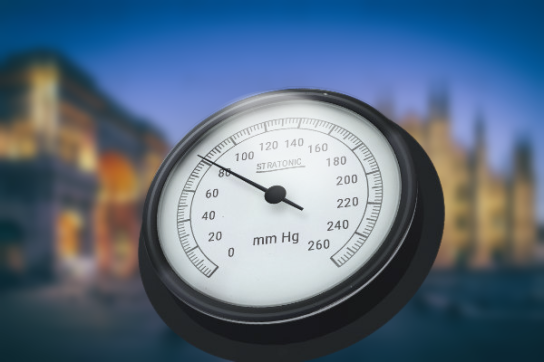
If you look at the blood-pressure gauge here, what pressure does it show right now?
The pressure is 80 mmHg
